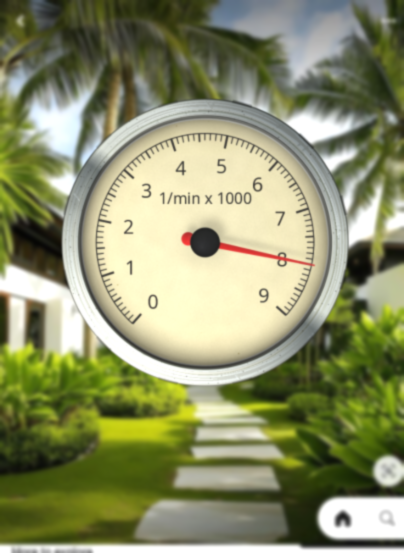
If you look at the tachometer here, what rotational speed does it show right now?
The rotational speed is 8000 rpm
